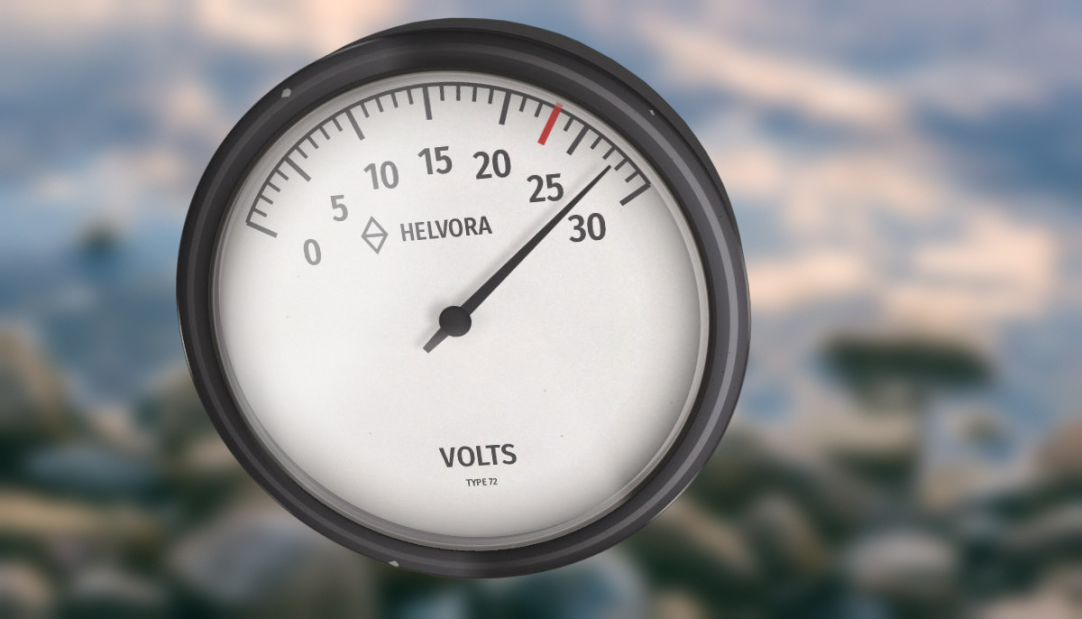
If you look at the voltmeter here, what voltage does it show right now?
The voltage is 27.5 V
